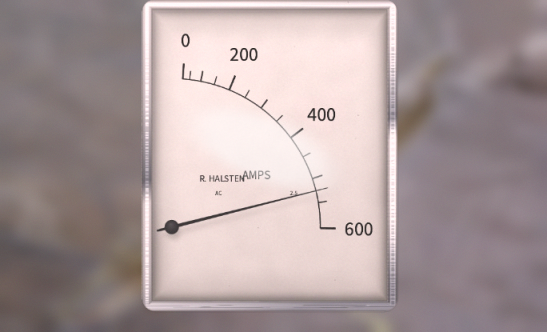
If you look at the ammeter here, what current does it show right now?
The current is 525 A
